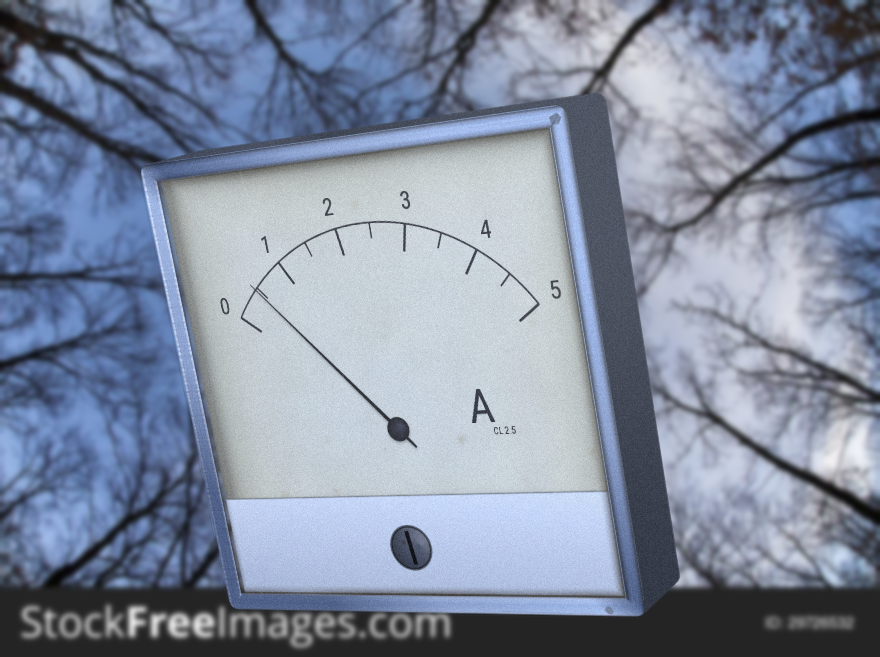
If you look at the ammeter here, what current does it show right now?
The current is 0.5 A
